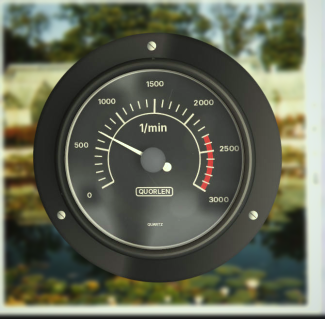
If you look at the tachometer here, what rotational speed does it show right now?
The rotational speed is 700 rpm
